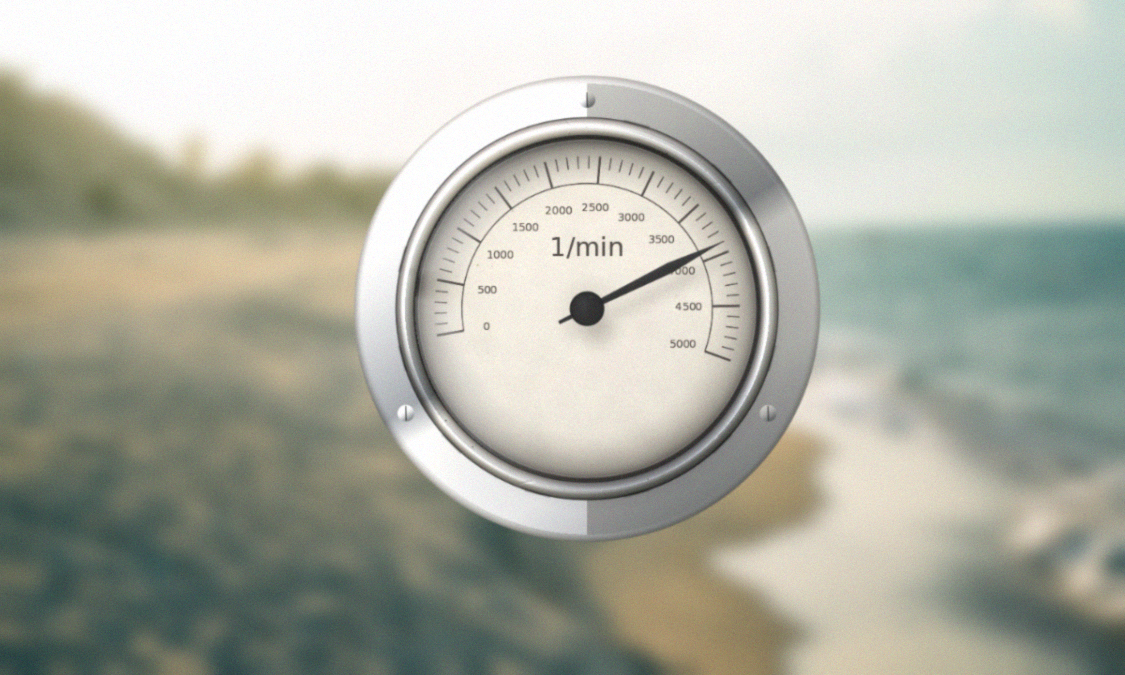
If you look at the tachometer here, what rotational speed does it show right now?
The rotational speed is 3900 rpm
